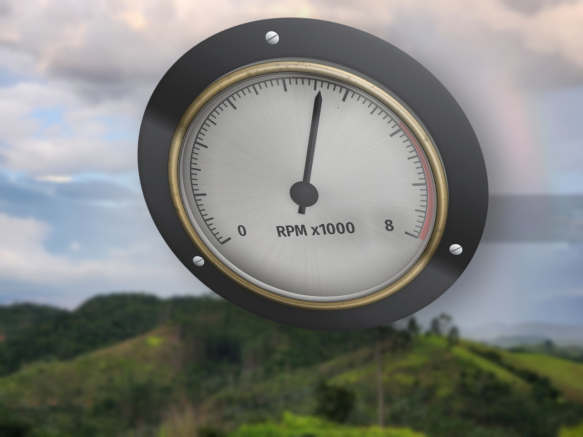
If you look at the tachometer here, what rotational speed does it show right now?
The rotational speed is 4600 rpm
